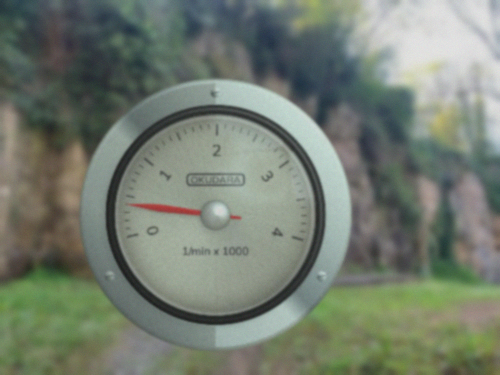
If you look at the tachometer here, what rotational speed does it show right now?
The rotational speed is 400 rpm
